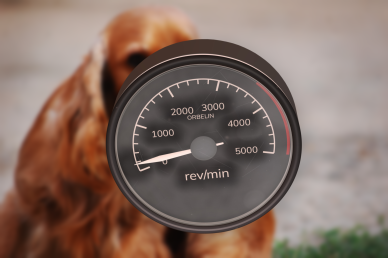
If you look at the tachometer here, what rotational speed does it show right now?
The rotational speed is 200 rpm
